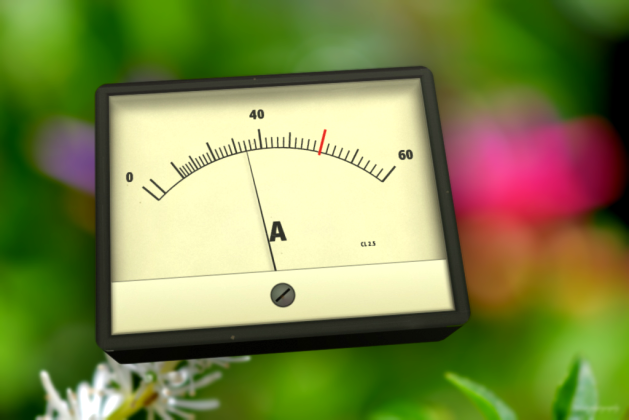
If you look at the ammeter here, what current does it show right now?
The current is 37 A
